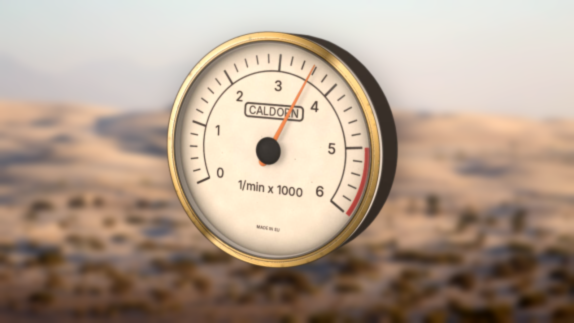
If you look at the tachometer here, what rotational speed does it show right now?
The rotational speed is 3600 rpm
